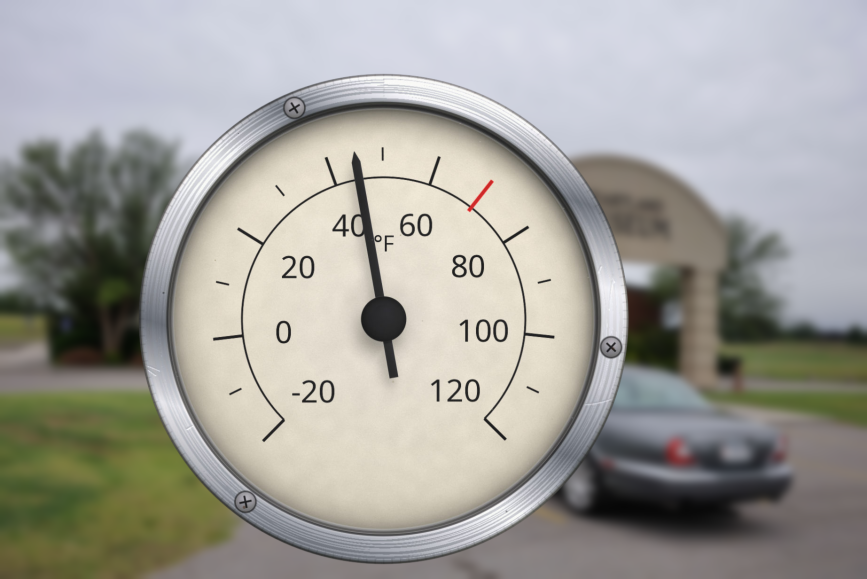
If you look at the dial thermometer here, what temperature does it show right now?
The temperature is 45 °F
